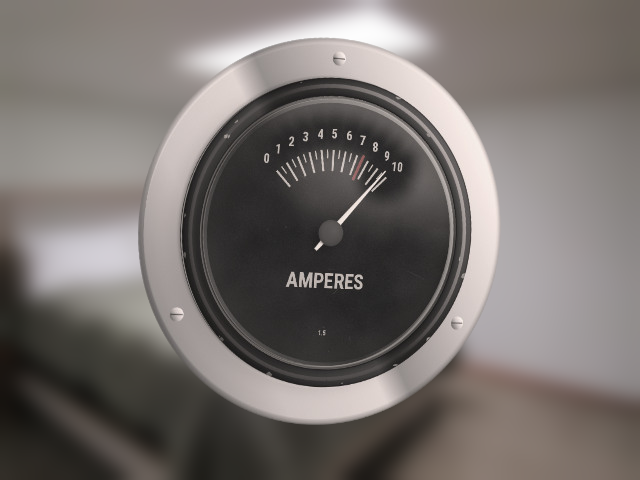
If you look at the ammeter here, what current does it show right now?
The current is 9.5 A
